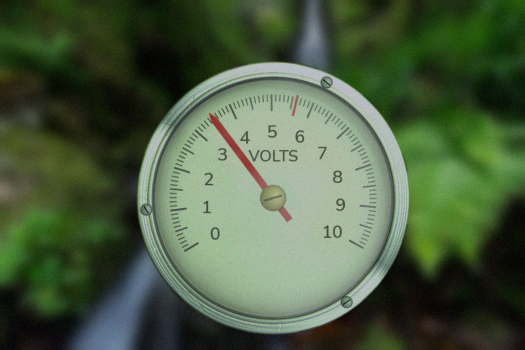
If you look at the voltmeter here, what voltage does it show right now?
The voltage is 3.5 V
